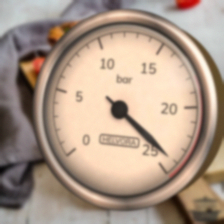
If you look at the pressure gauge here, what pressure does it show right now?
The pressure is 24 bar
